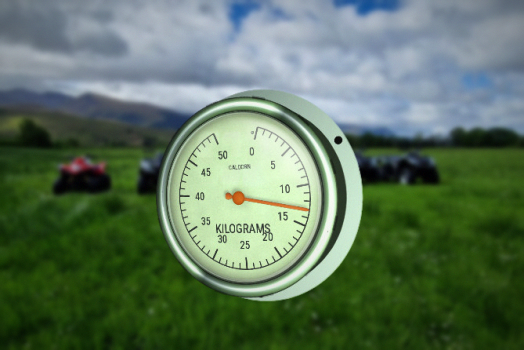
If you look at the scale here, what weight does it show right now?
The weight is 13 kg
